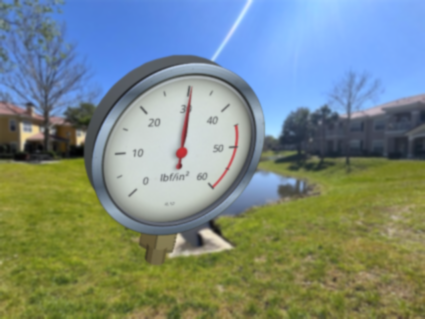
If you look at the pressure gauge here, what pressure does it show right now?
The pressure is 30 psi
